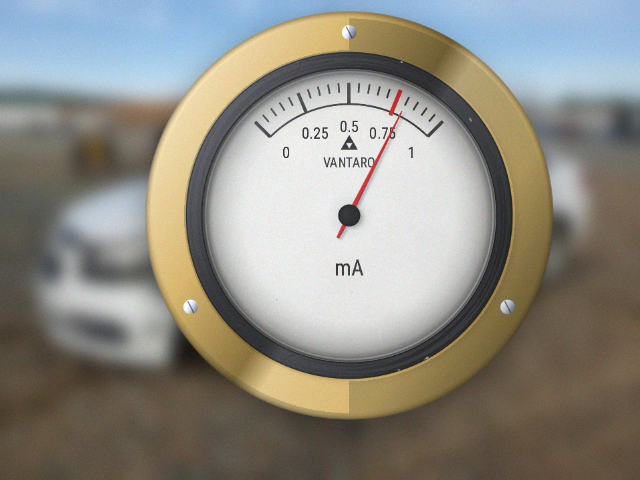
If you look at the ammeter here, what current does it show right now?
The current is 0.8 mA
